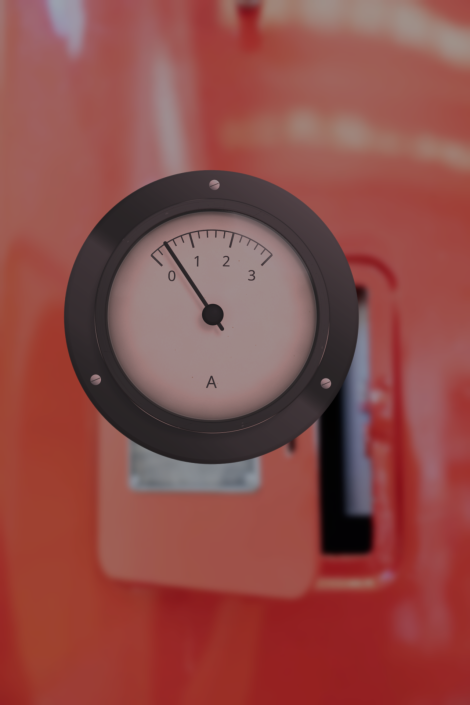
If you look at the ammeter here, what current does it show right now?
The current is 0.4 A
